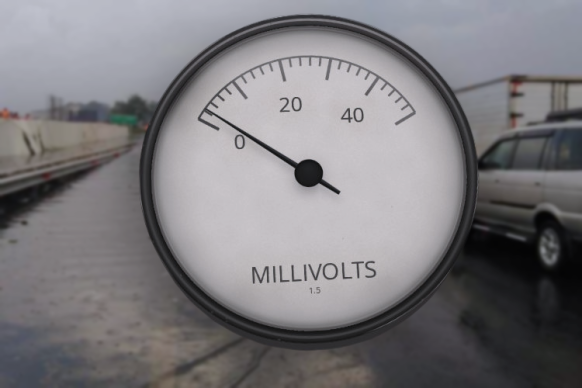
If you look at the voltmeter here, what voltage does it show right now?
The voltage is 2 mV
